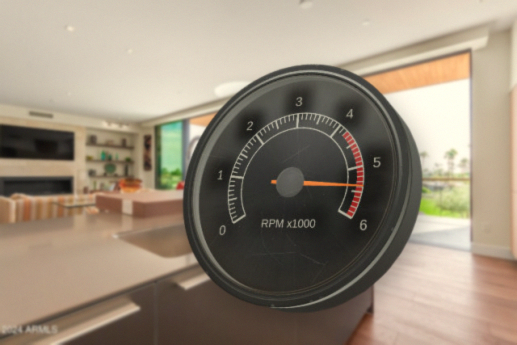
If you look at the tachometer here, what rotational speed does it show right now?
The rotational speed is 5400 rpm
